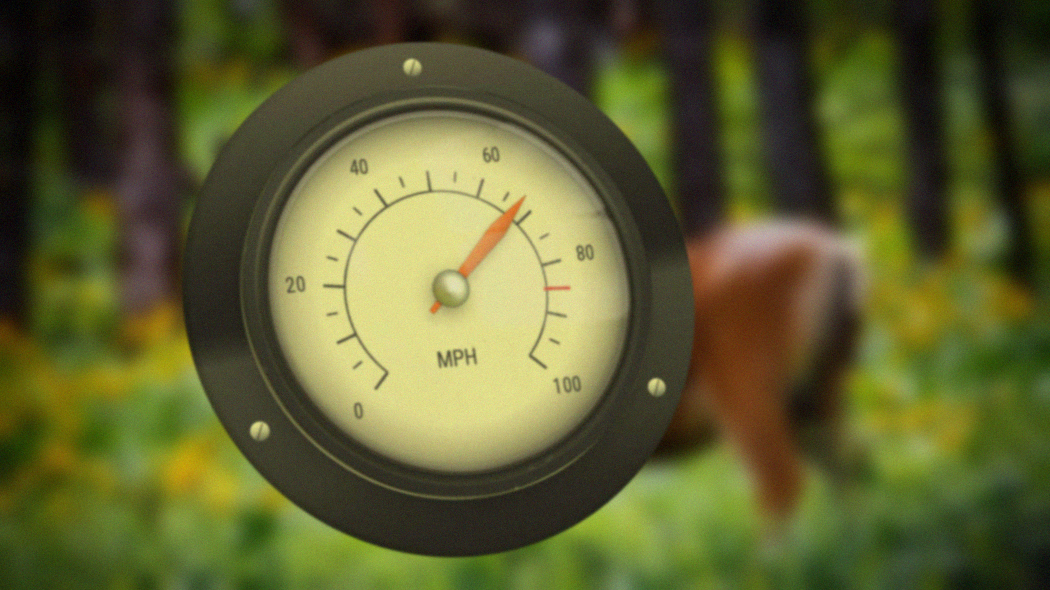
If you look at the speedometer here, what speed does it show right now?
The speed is 67.5 mph
